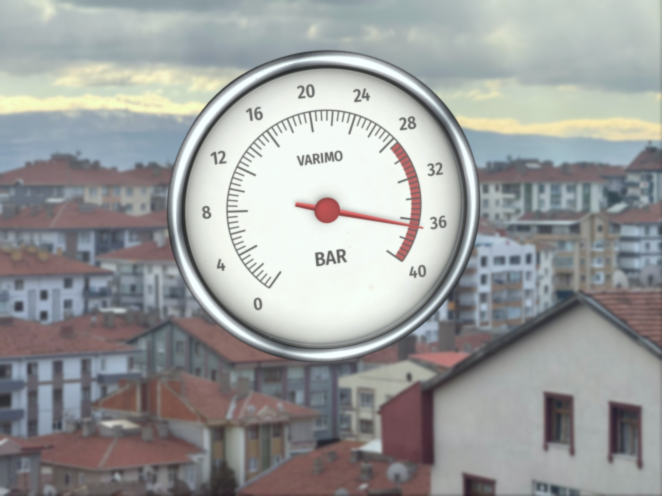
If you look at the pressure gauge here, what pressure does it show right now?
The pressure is 36.5 bar
